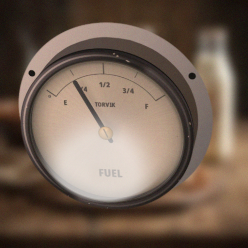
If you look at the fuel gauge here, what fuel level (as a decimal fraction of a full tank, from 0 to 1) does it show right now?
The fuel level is 0.25
